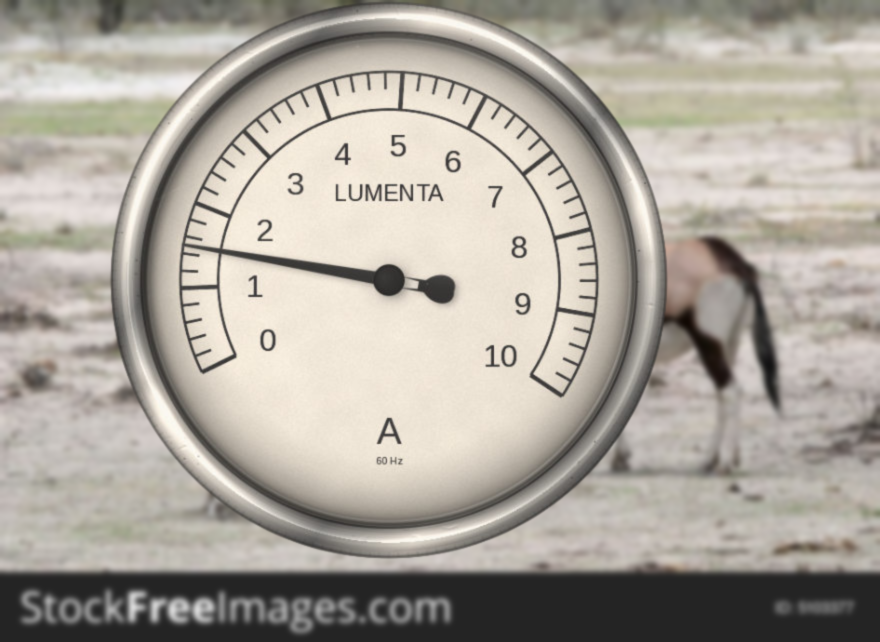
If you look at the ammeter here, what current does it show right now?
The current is 1.5 A
